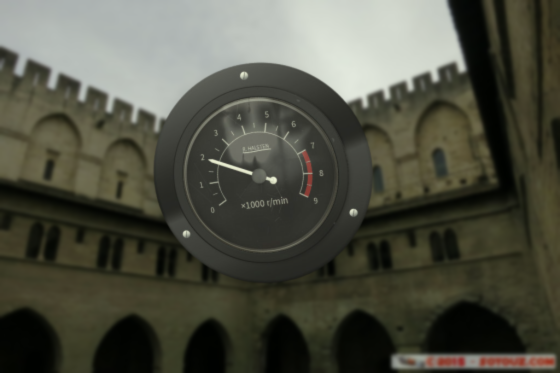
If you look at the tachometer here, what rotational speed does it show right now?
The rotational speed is 2000 rpm
